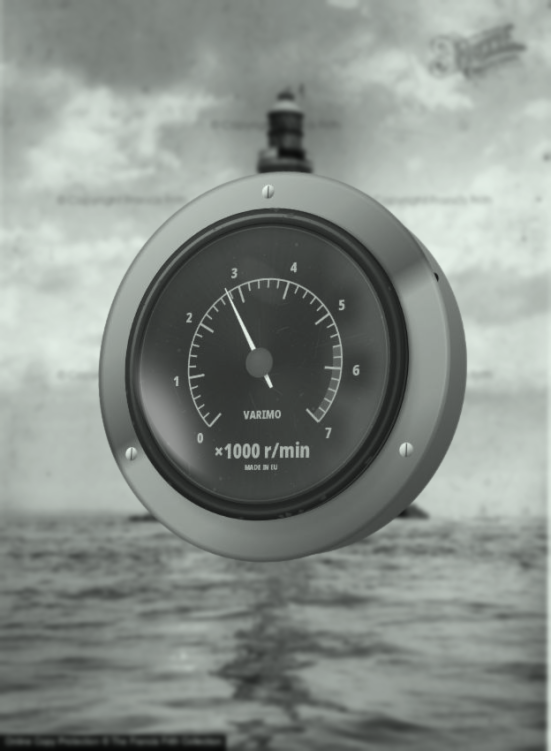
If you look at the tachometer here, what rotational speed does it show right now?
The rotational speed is 2800 rpm
